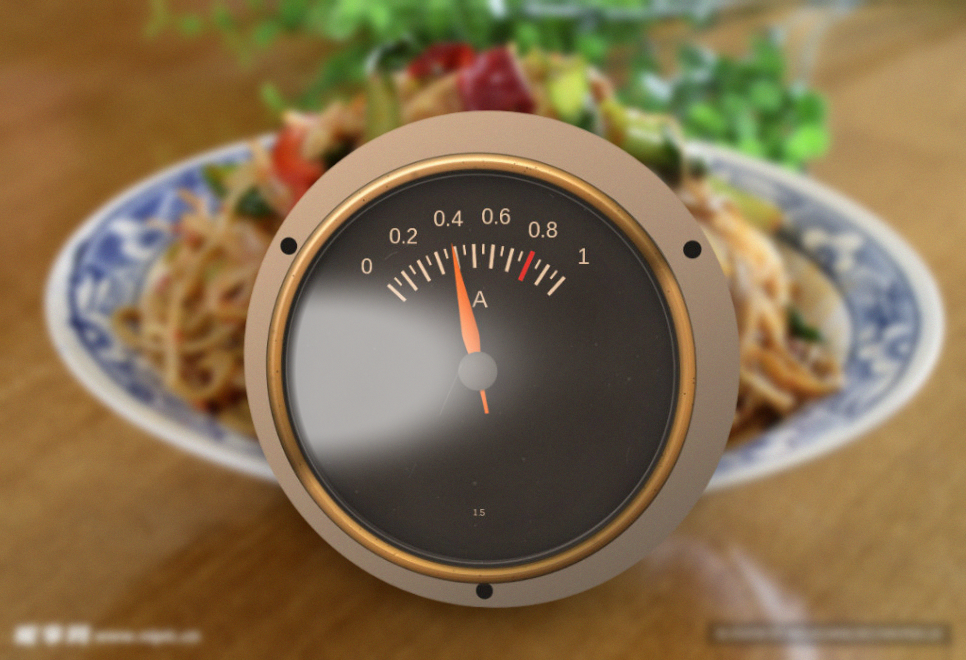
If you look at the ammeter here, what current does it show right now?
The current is 0.4 A
